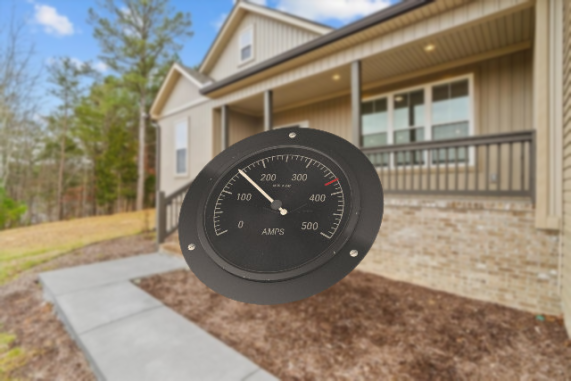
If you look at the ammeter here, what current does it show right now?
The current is 150 A
